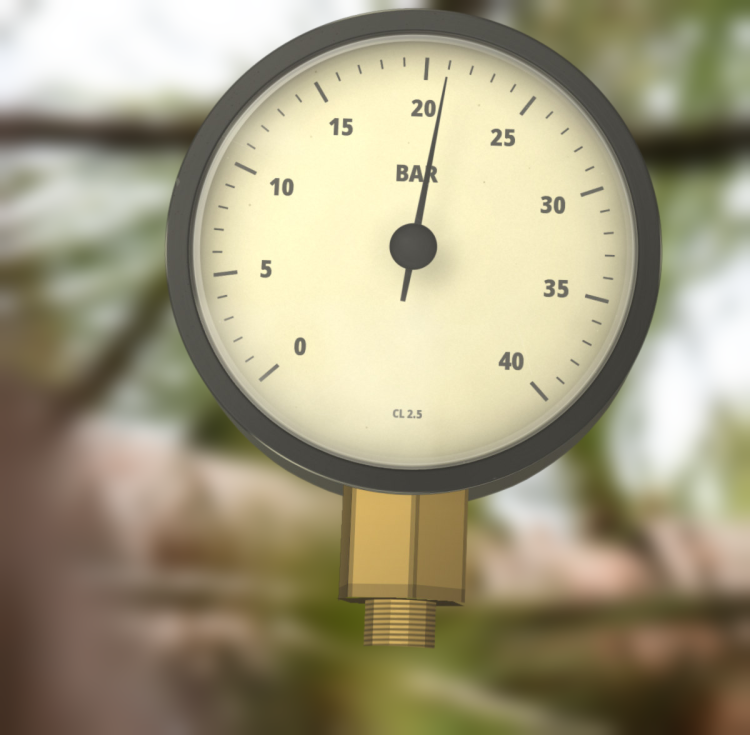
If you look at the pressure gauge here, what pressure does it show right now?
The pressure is 21 bar
